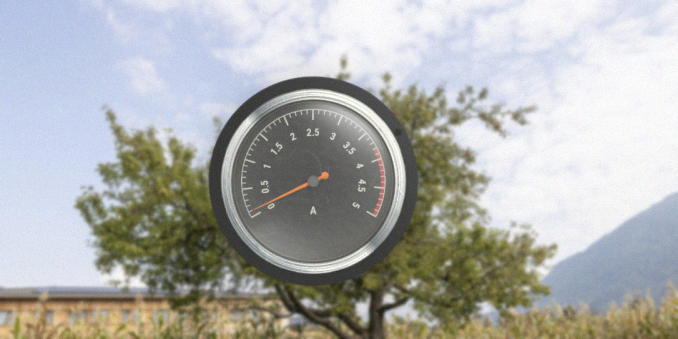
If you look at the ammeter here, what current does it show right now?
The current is 0.1 A
